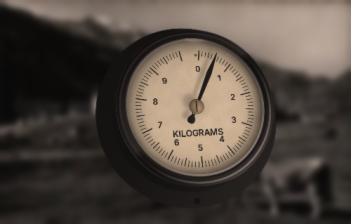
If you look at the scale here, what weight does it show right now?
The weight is 0.5 kg
